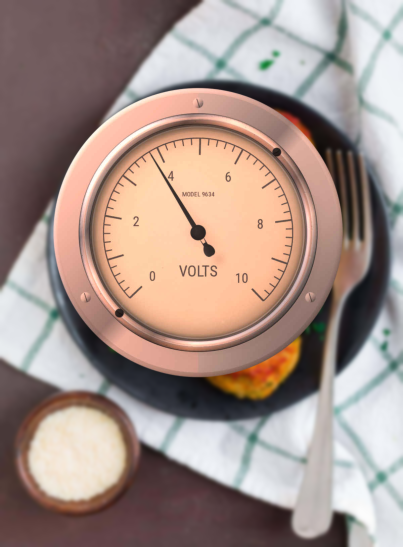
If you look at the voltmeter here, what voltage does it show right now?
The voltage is 3.8 V
